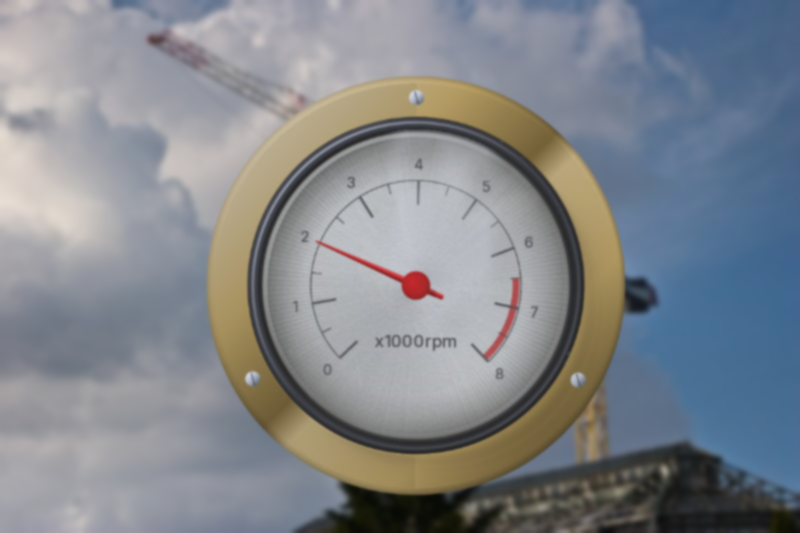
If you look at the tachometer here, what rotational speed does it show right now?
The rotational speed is 2000 rpm
